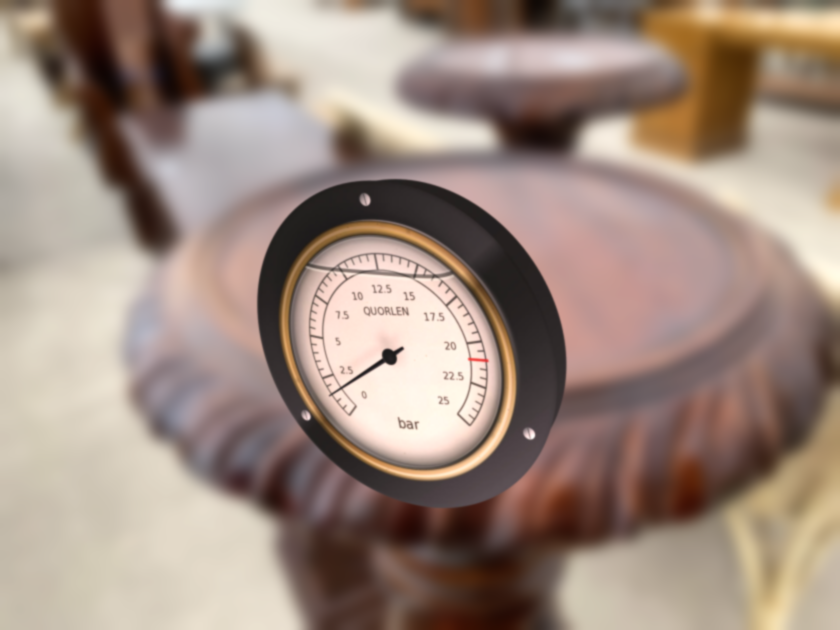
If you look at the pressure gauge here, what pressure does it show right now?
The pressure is 1.5 bar
